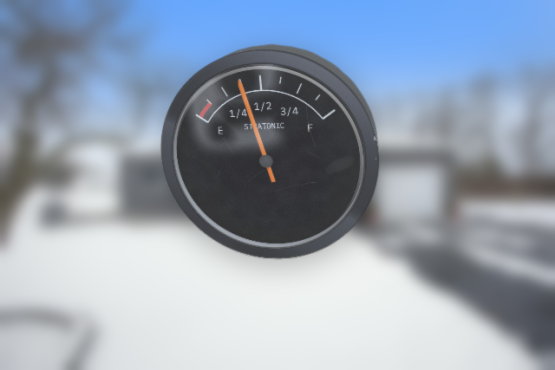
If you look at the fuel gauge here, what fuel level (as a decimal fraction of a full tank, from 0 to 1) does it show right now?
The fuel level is 0.375
